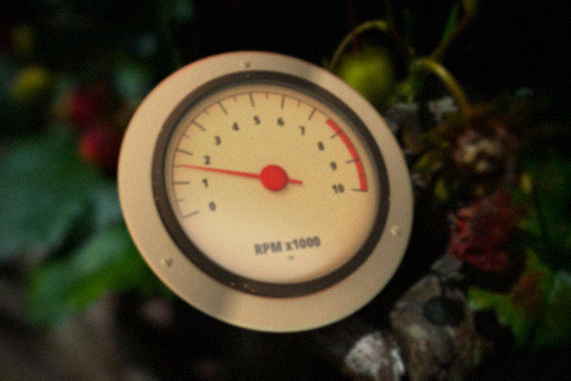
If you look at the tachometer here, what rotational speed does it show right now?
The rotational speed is 1500 rpm
